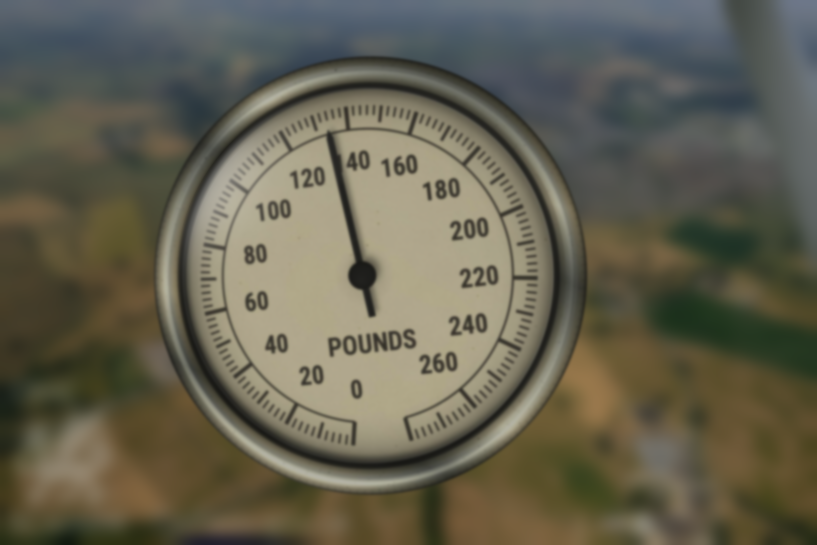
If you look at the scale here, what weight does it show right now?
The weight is 134 lb
